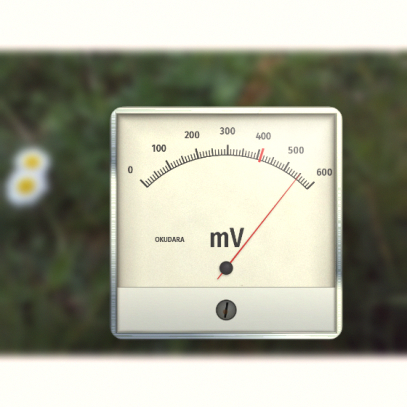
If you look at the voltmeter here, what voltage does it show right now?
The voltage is 550 mV
